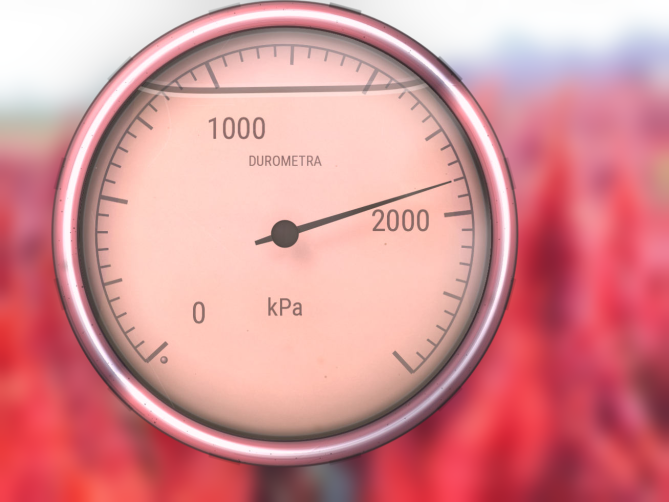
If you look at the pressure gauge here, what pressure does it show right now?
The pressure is 1900 kPa
